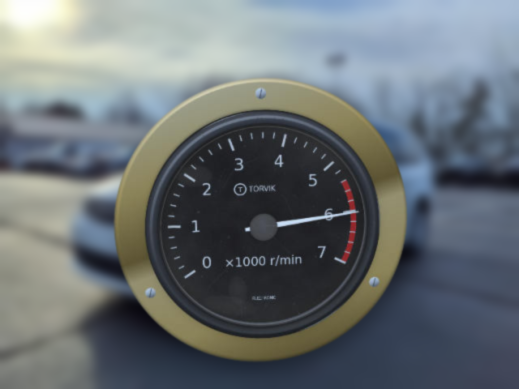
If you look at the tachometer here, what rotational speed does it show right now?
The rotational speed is 6000 rpm
